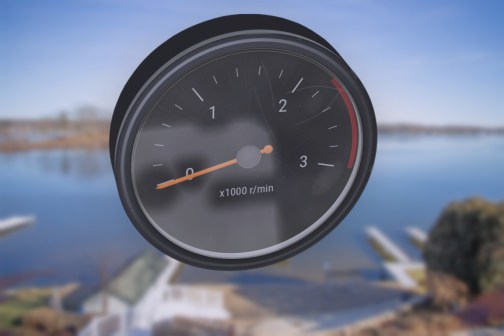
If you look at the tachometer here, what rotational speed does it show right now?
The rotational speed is 0 rpm
